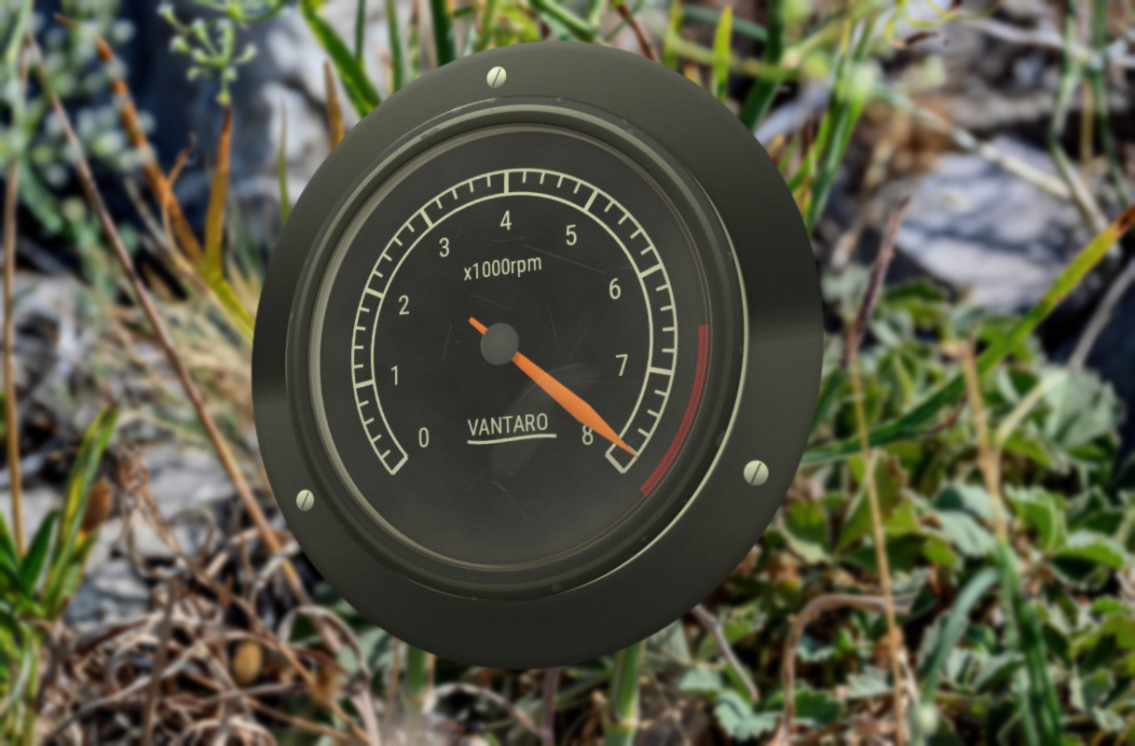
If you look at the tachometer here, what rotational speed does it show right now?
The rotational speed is 7800 rpm
